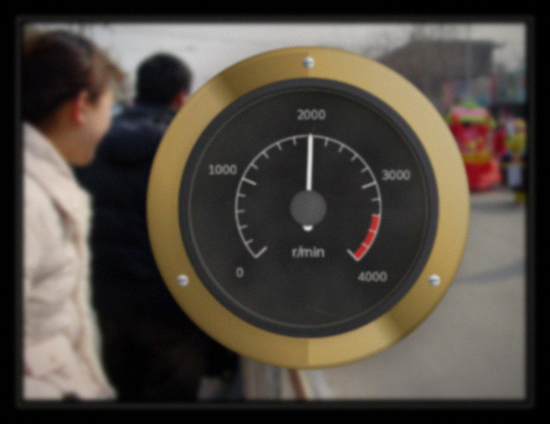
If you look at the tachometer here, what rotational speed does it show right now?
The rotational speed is 2000 rpm
